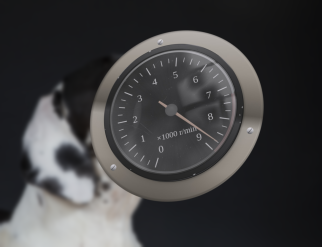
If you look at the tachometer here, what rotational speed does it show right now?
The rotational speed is 8750 rpm
